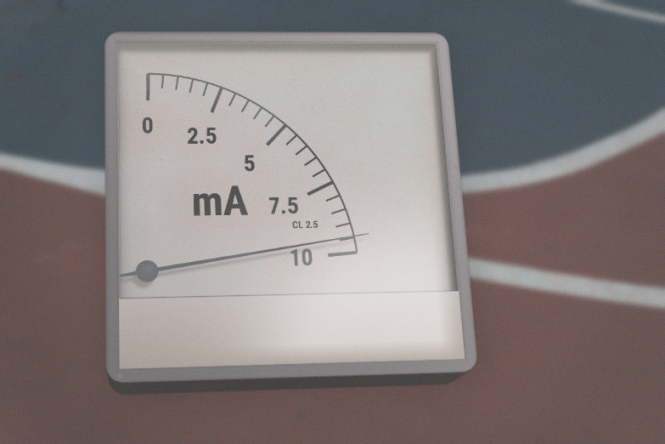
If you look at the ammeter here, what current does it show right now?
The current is 9.5 mA
